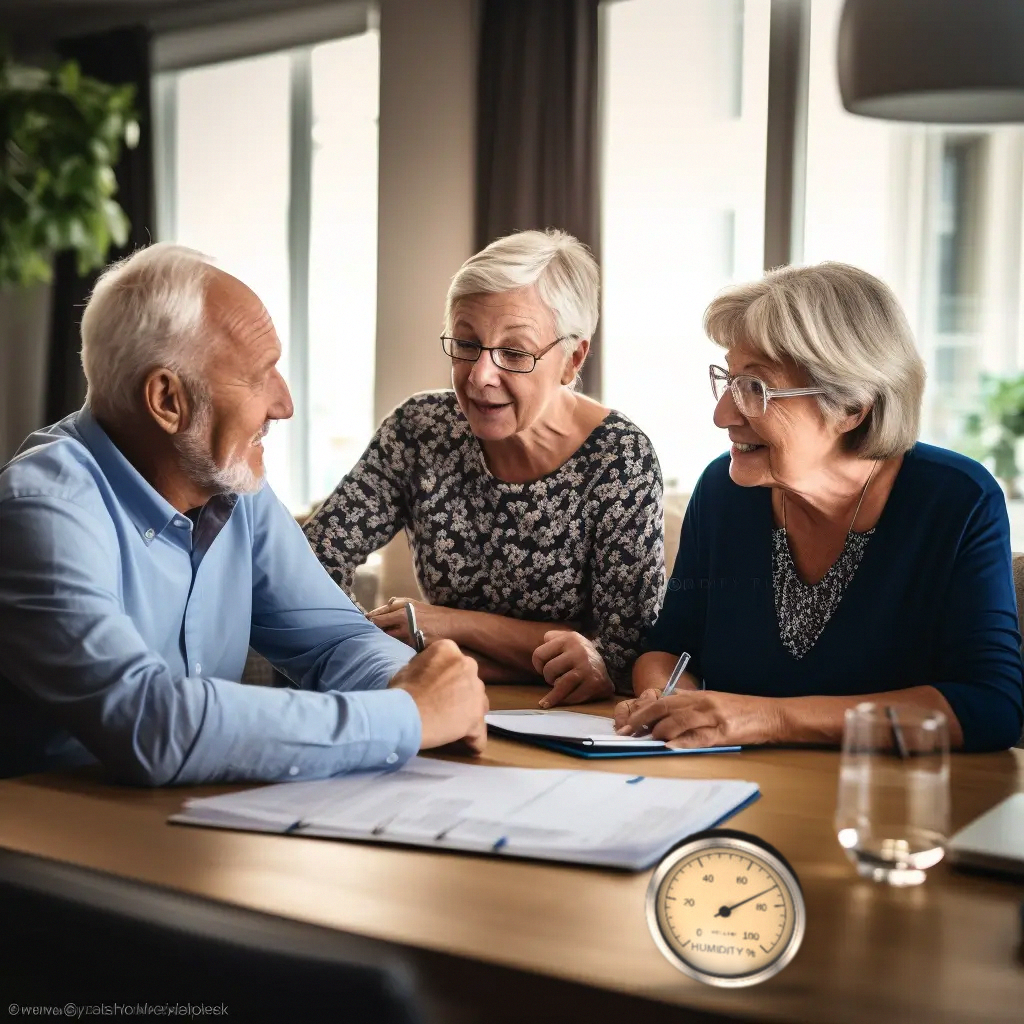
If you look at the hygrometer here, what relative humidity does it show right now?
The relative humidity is 72 %
